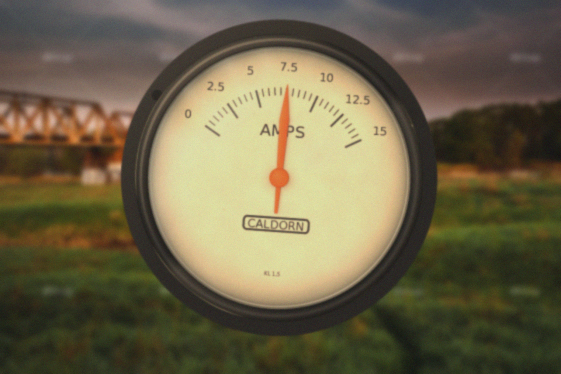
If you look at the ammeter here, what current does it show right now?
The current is 7.5 A
